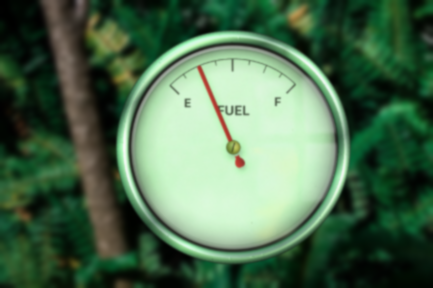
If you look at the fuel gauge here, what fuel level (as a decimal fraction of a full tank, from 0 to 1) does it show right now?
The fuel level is 0.25
